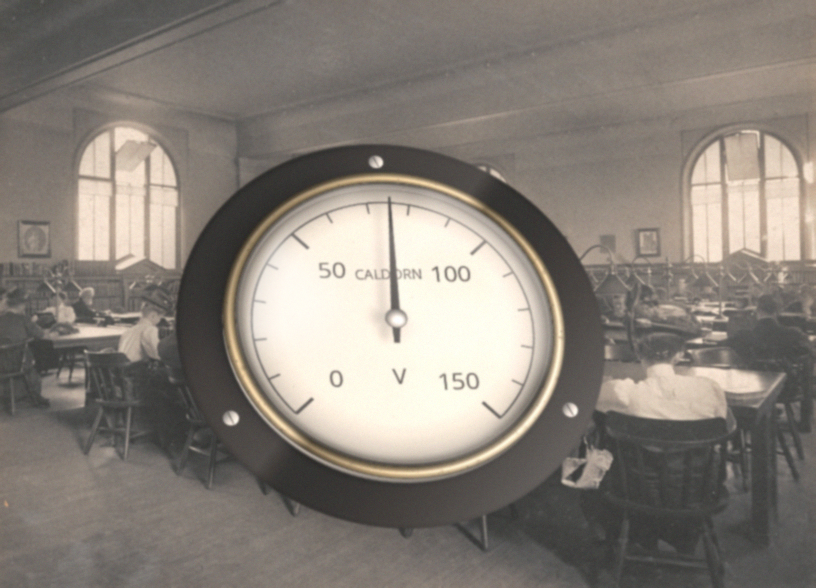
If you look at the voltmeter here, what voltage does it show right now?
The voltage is 75 V
